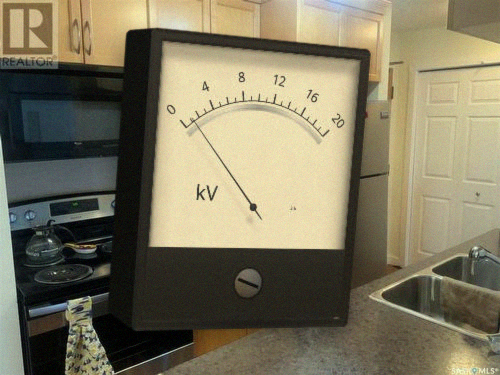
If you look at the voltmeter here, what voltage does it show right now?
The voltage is 1 kV
